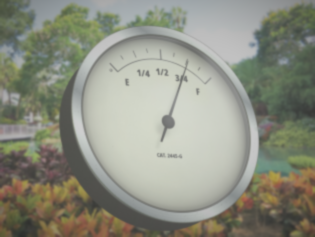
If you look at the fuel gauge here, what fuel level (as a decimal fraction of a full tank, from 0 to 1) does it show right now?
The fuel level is 0.75
